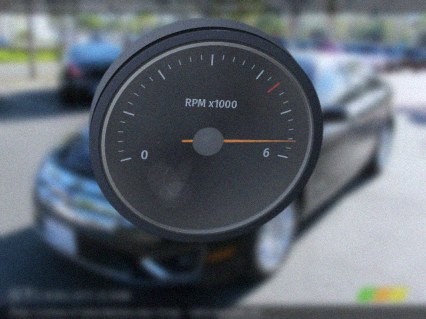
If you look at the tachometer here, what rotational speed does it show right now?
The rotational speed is 5600 rpm
